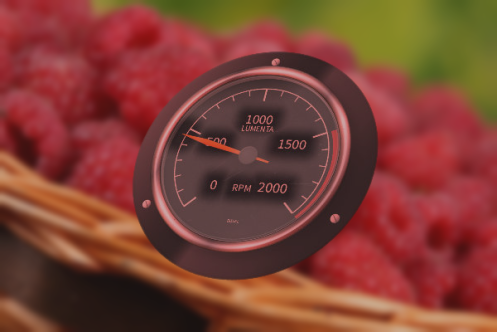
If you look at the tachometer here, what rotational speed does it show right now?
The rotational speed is 450 rpm
